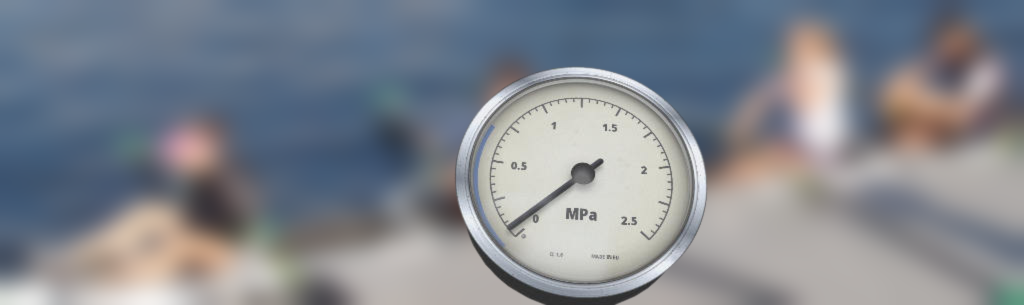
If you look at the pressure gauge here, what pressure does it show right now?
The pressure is 0.05 MPa
